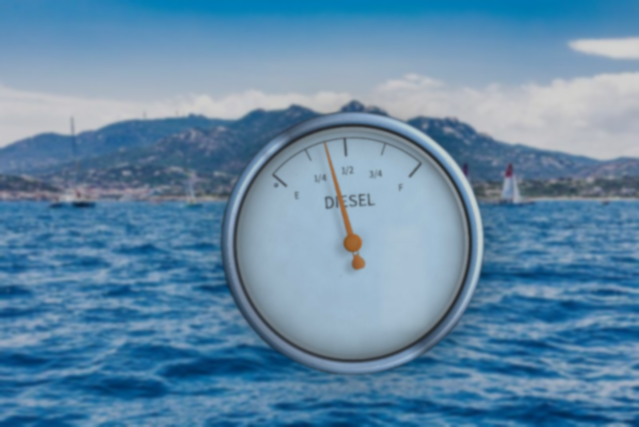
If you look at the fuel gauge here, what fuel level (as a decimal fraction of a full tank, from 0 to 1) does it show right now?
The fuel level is 0.375
